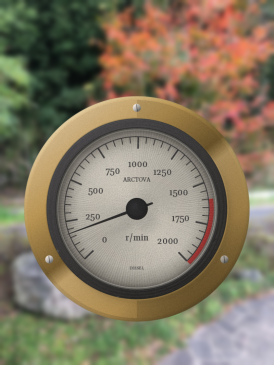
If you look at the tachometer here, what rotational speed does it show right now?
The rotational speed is 175 rpm
